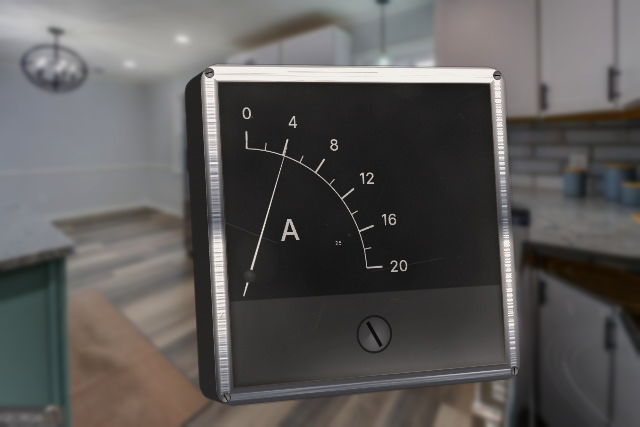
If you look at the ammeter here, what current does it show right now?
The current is 4 A
